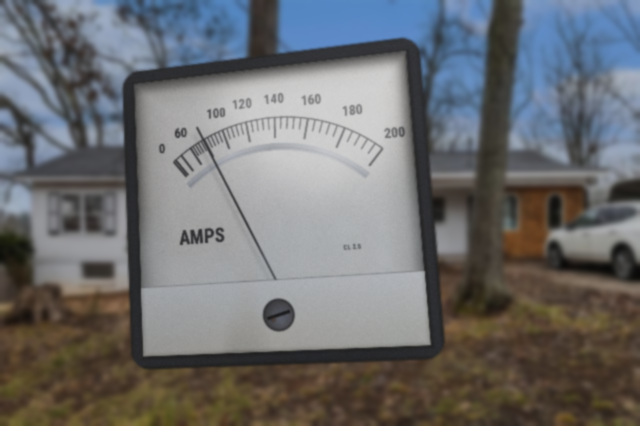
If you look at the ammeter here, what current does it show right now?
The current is 80 A
